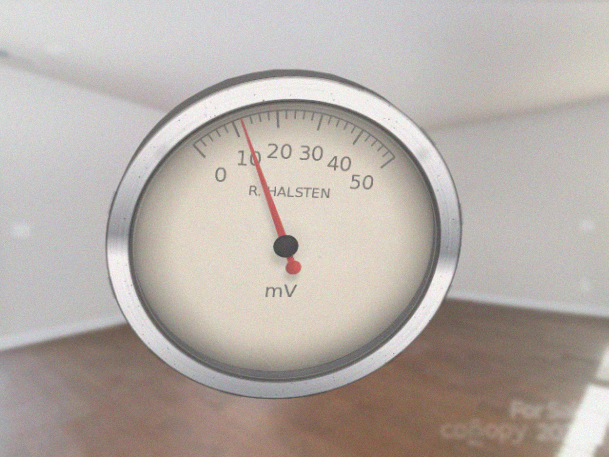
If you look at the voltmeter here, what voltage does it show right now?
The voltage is 12 mV
